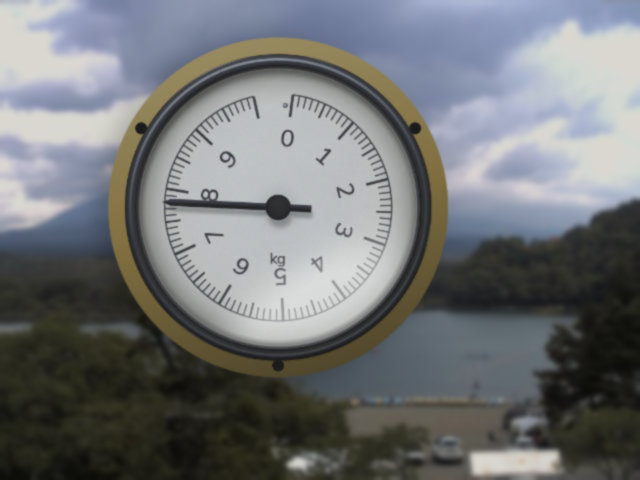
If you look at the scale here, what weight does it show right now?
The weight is 7.8 kg
